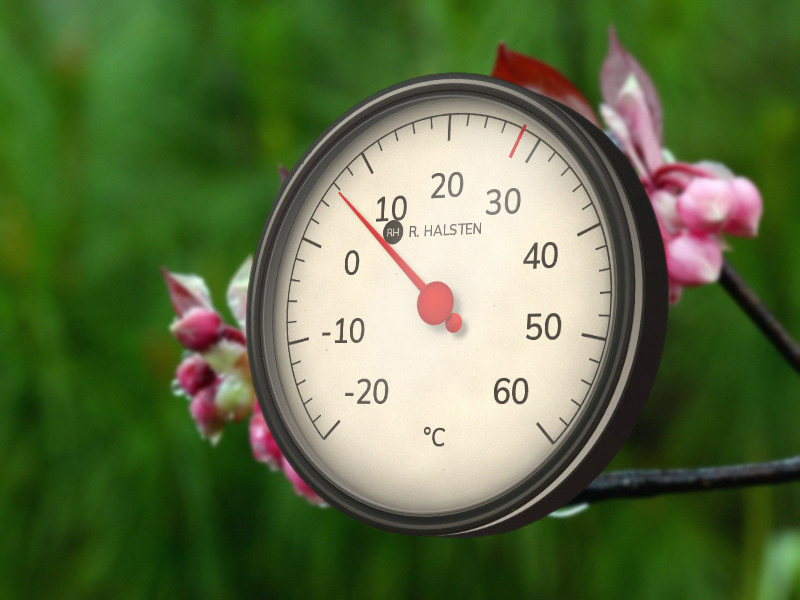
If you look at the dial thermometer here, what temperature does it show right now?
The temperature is 6 °C
